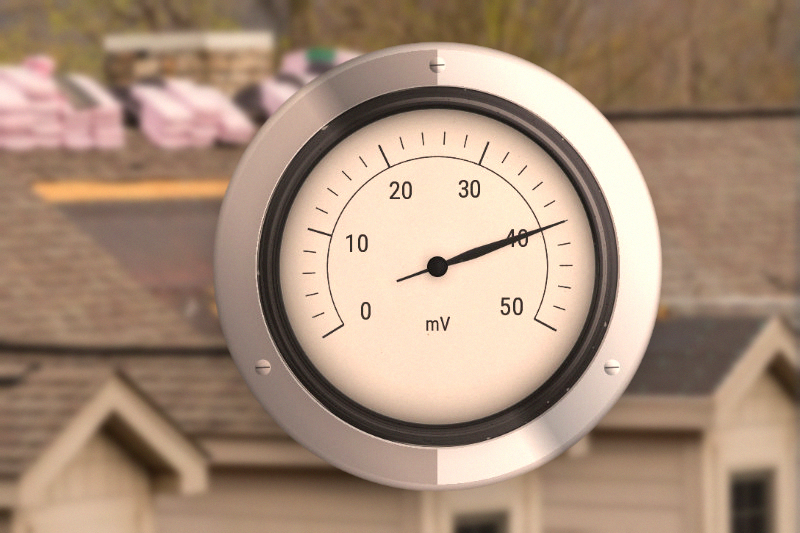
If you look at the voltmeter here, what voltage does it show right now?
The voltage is 40 mV
